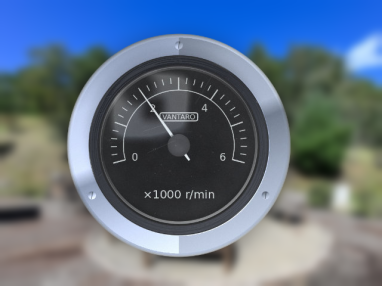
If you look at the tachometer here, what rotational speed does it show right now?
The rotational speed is 2000 rpm
